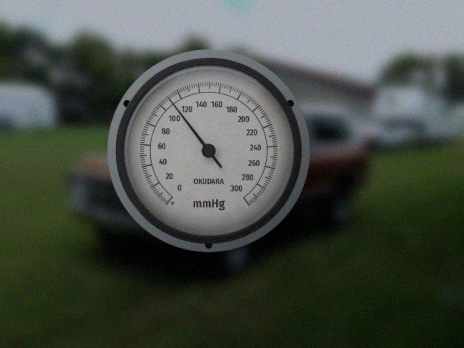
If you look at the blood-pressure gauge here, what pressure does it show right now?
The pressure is 110 mmHg
